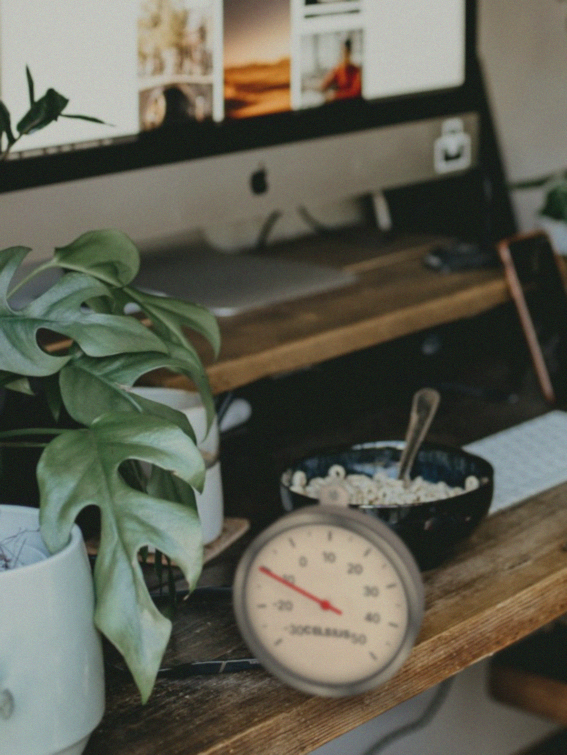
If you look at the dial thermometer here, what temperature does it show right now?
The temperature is -10 °C
